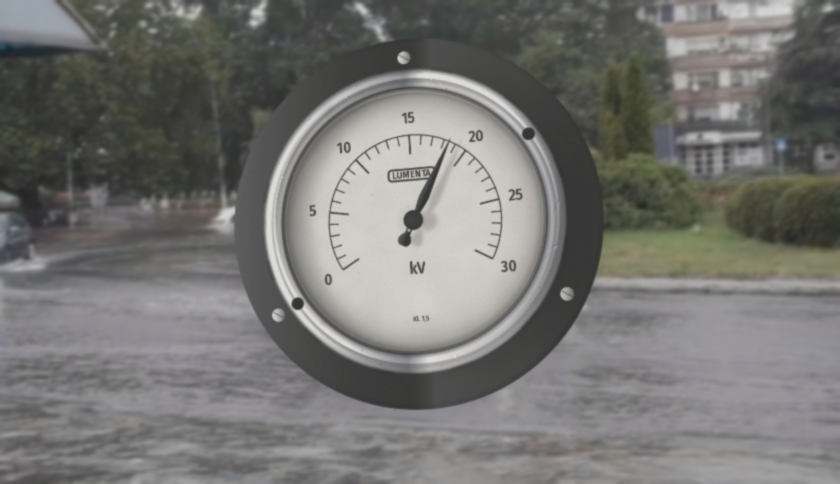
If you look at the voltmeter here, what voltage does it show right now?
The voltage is 18.5 kV
